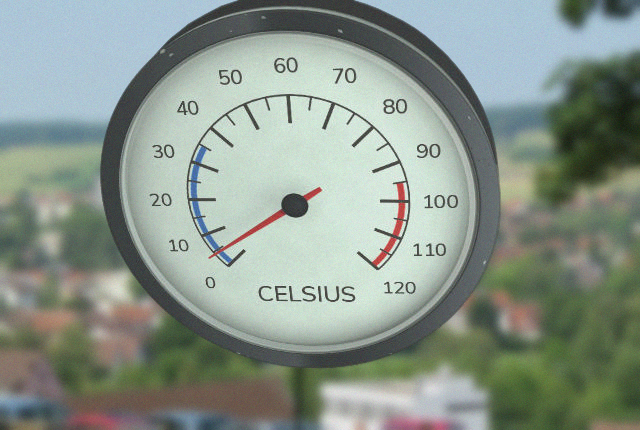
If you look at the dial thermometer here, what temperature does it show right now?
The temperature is 5 °C
